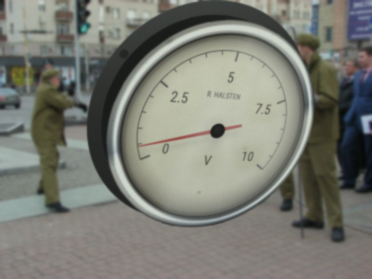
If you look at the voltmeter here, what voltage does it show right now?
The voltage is 0.5 V
